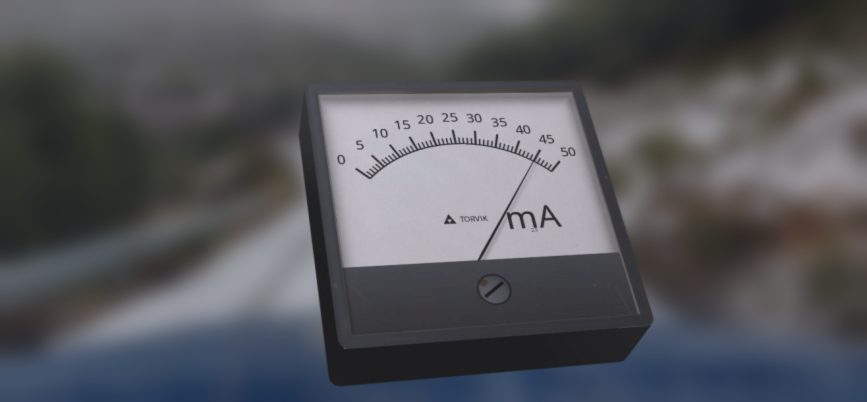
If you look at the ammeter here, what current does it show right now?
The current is 45 mA
